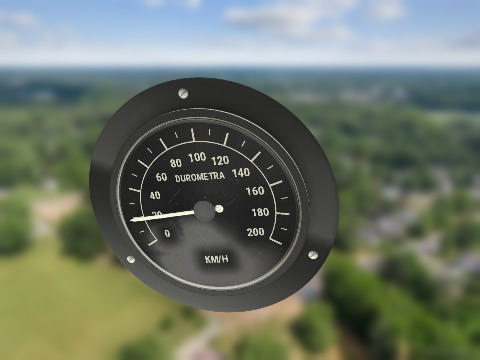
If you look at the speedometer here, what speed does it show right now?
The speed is 20 km/h
